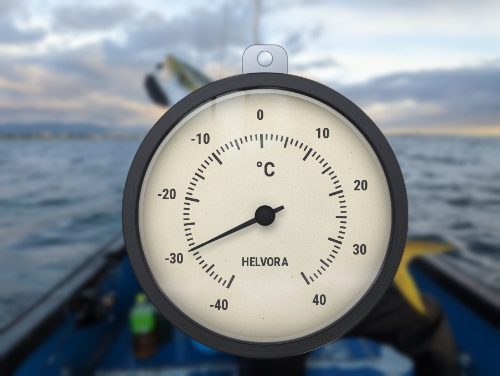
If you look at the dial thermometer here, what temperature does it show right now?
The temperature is -30 °C
